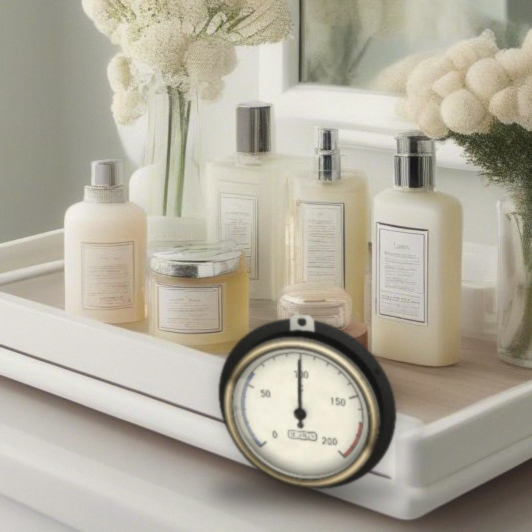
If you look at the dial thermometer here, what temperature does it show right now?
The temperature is 100 °C
